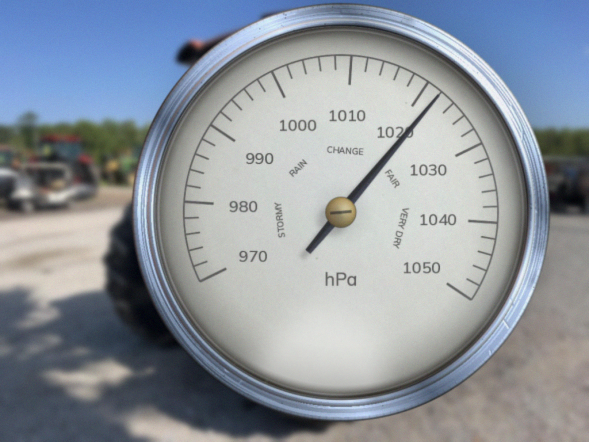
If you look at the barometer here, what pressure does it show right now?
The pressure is 1022 hPa
